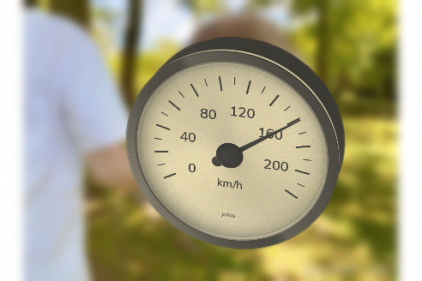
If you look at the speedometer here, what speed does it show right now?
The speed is 160 km/h
